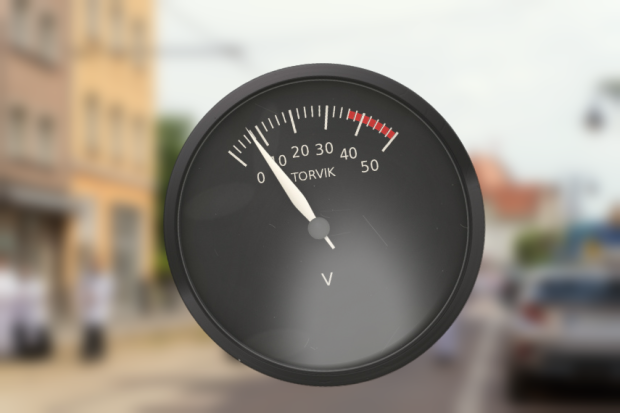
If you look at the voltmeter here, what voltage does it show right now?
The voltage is 8 V
